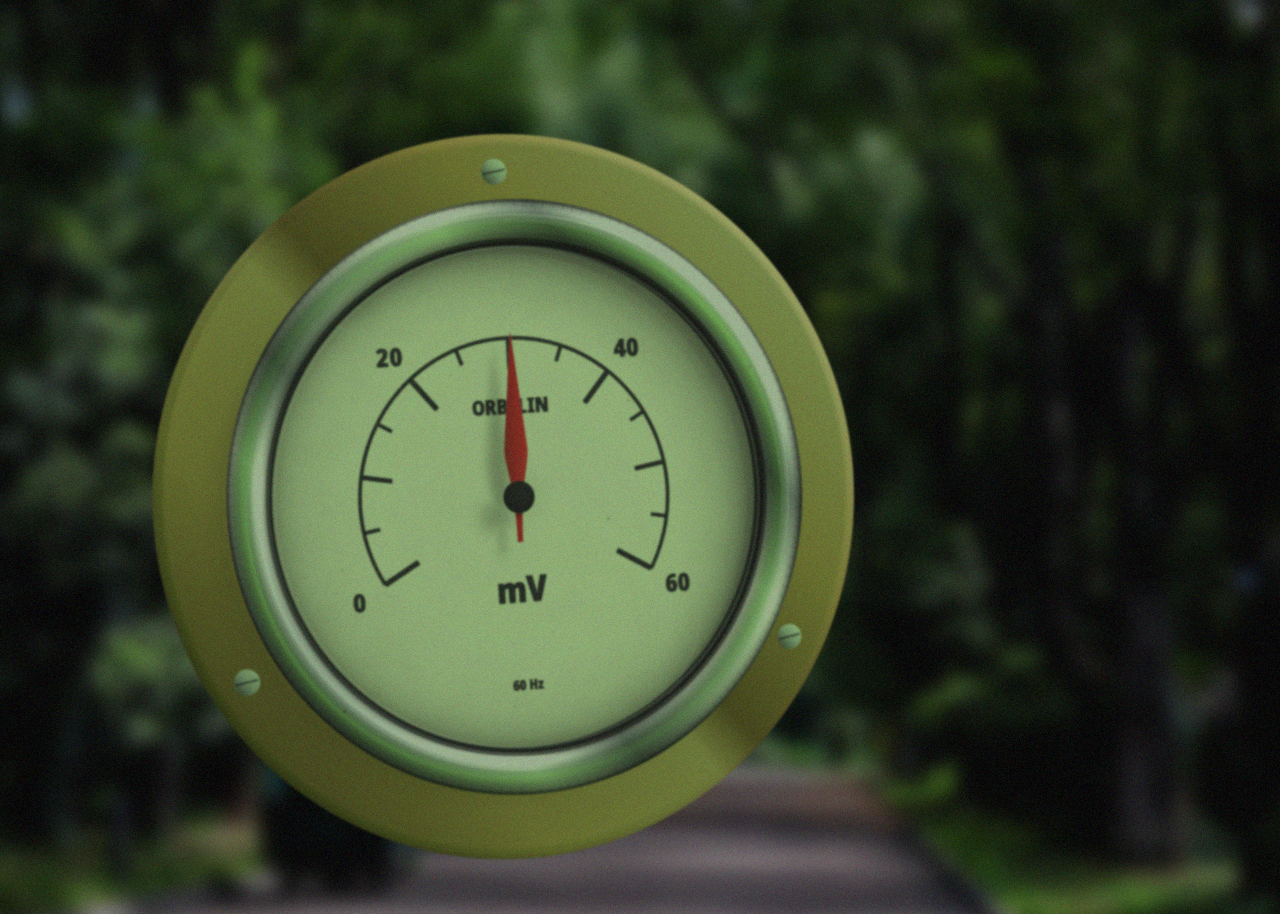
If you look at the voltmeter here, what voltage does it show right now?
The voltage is 30 mV
